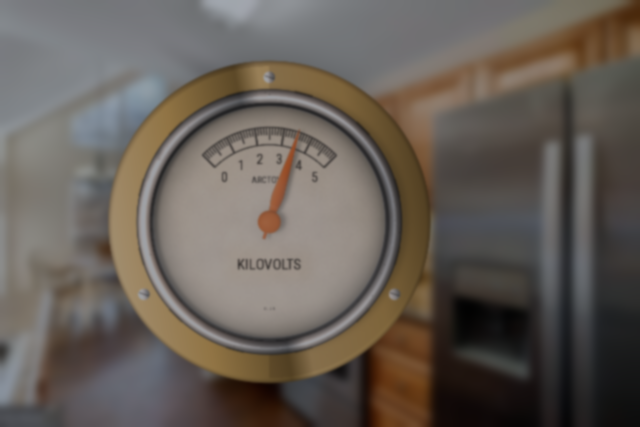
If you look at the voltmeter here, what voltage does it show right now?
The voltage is 3.5 kV
